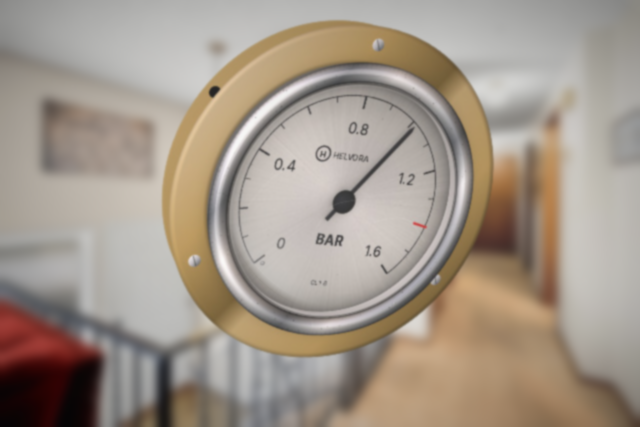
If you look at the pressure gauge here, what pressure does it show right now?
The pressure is 1 bar
